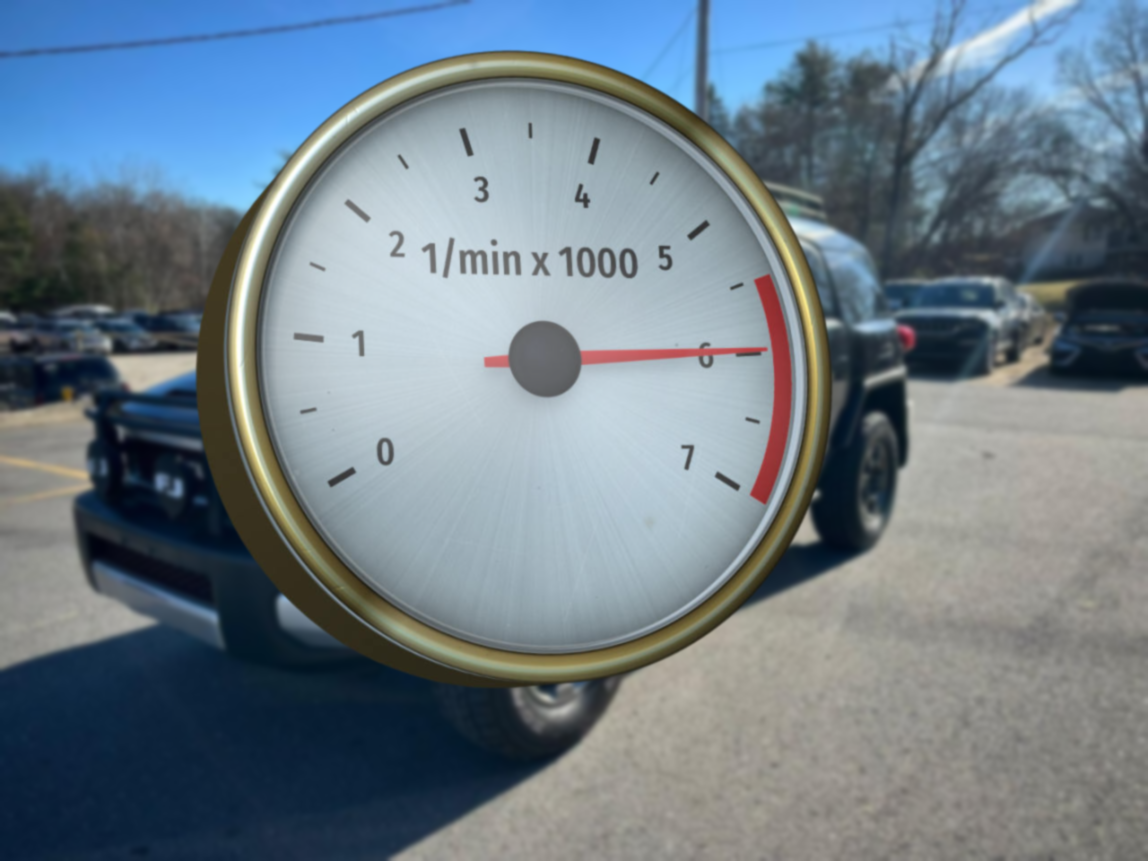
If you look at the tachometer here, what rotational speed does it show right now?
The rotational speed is 6000 rpm
